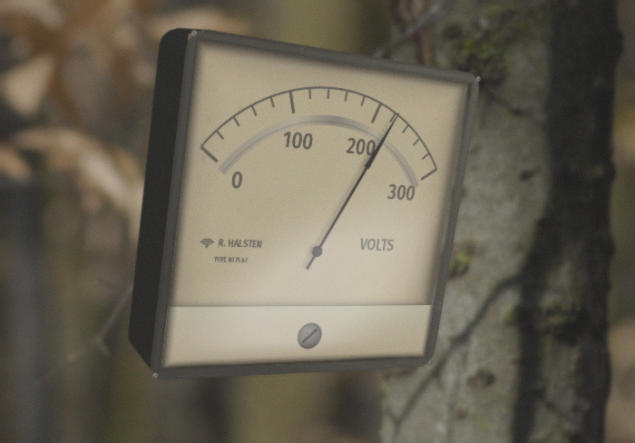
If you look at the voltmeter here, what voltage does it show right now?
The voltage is 220 V
